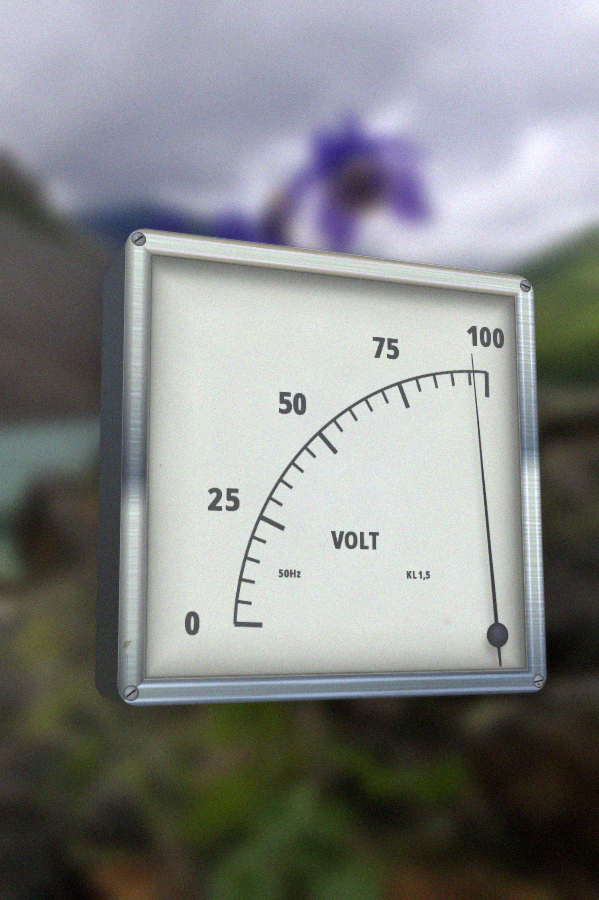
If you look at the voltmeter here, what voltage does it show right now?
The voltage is 95 V
